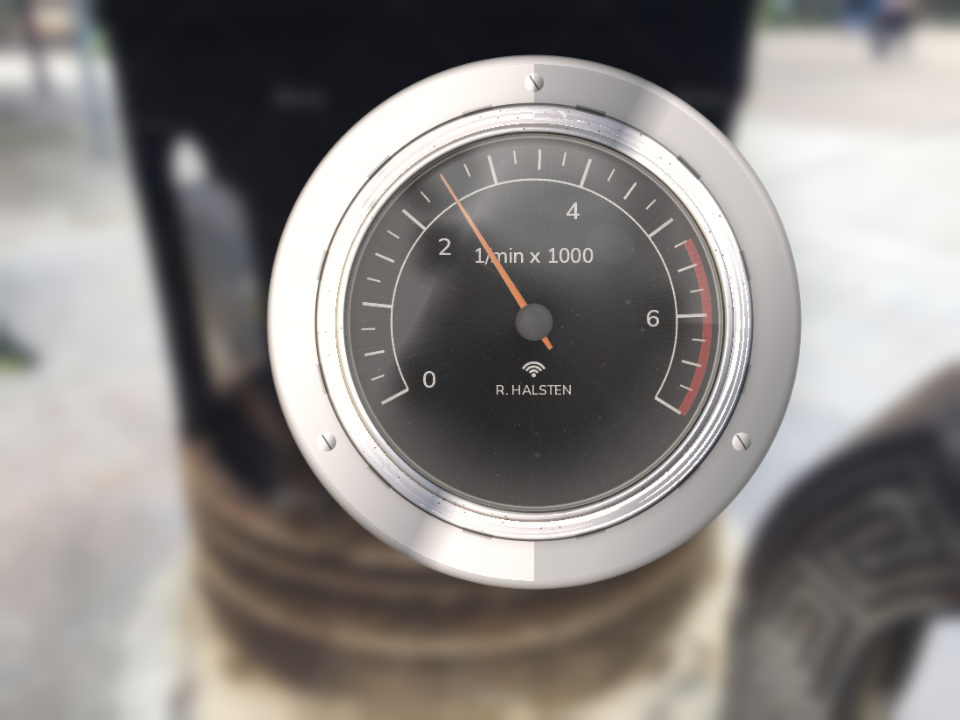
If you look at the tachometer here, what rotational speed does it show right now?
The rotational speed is 2500 rpm
